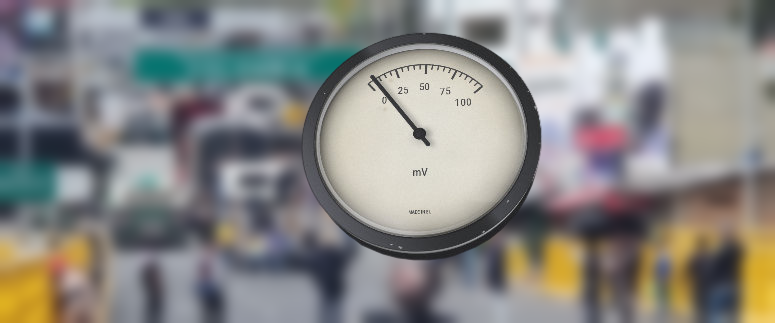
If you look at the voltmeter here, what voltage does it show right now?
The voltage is 5 mV
